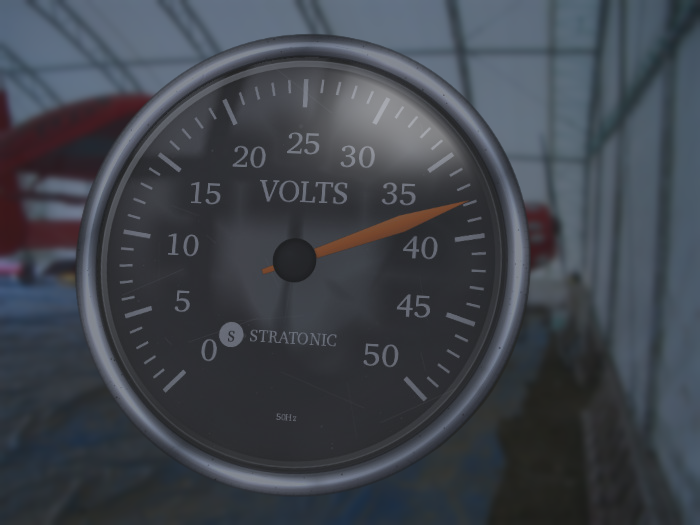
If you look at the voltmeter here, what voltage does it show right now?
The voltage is 38 V
